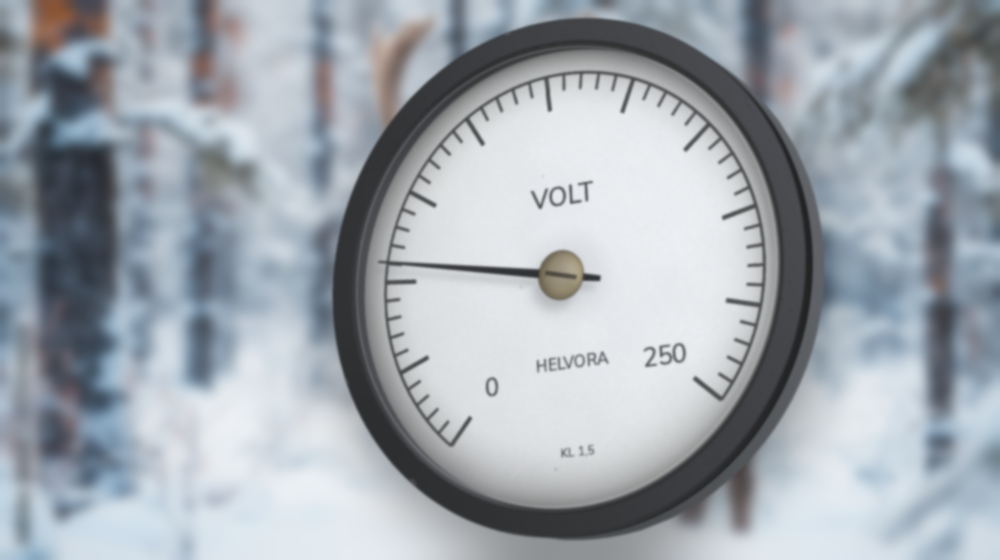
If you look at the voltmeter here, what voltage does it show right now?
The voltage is 55 V
